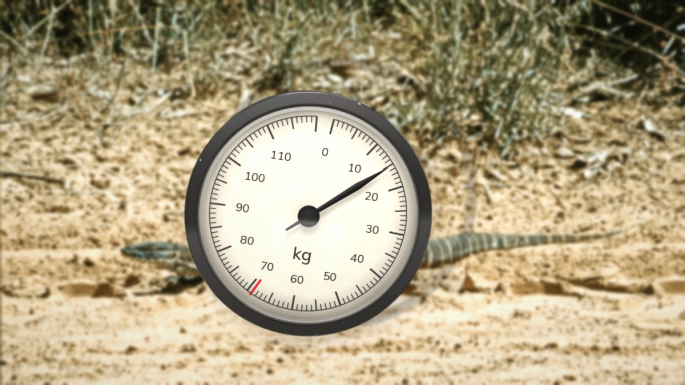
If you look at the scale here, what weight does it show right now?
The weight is 15 kg
